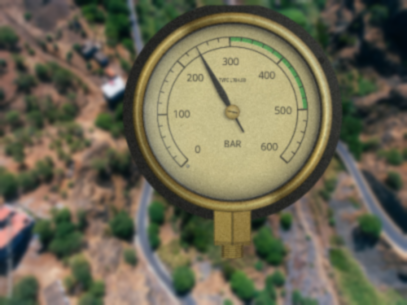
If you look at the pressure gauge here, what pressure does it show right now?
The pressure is 240 bar
